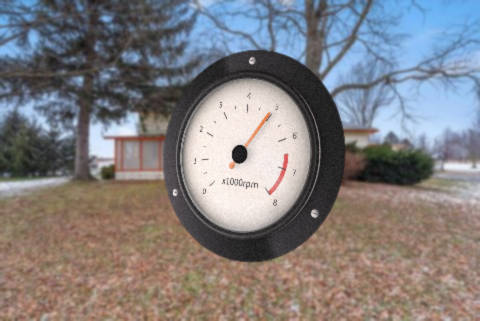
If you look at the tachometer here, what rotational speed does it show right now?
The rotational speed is 5000 rpm
